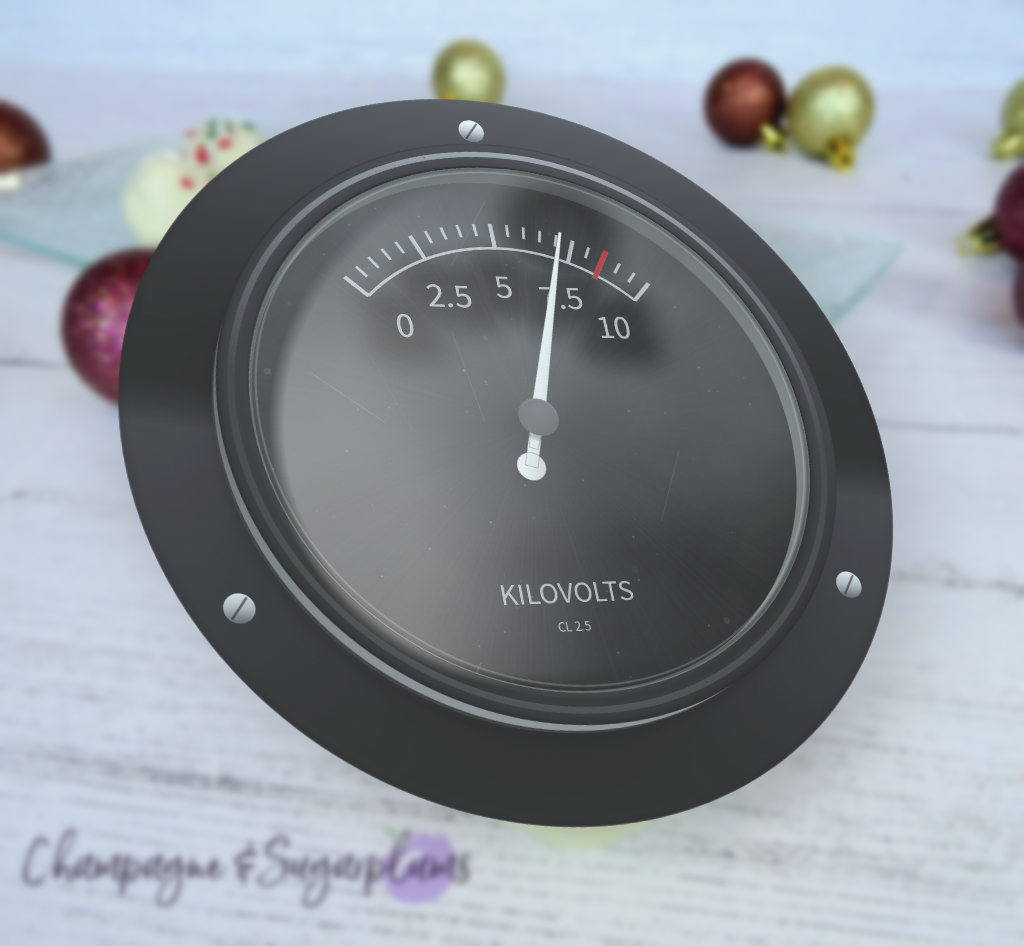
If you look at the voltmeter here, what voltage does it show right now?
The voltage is 7 kV
